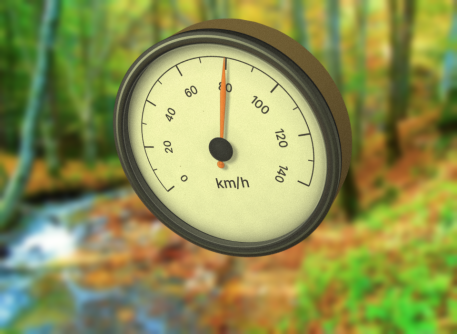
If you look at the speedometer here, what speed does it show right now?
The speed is 80 km/h
